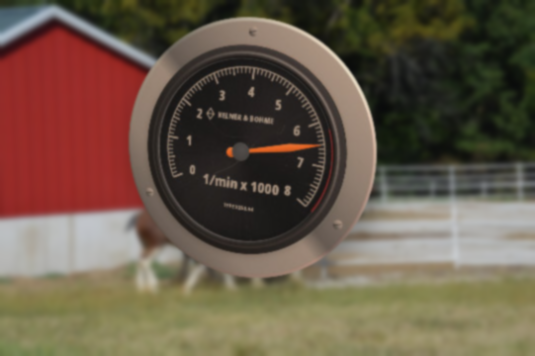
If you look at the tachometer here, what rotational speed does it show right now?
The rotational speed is 6500 rpm
